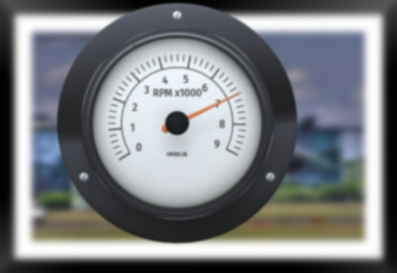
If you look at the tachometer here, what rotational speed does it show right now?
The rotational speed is 7000 rpm
